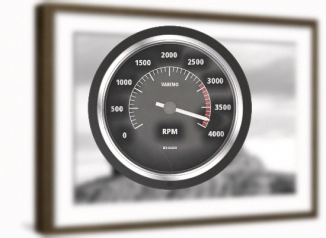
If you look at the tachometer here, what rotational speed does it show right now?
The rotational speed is 3800 rpm
